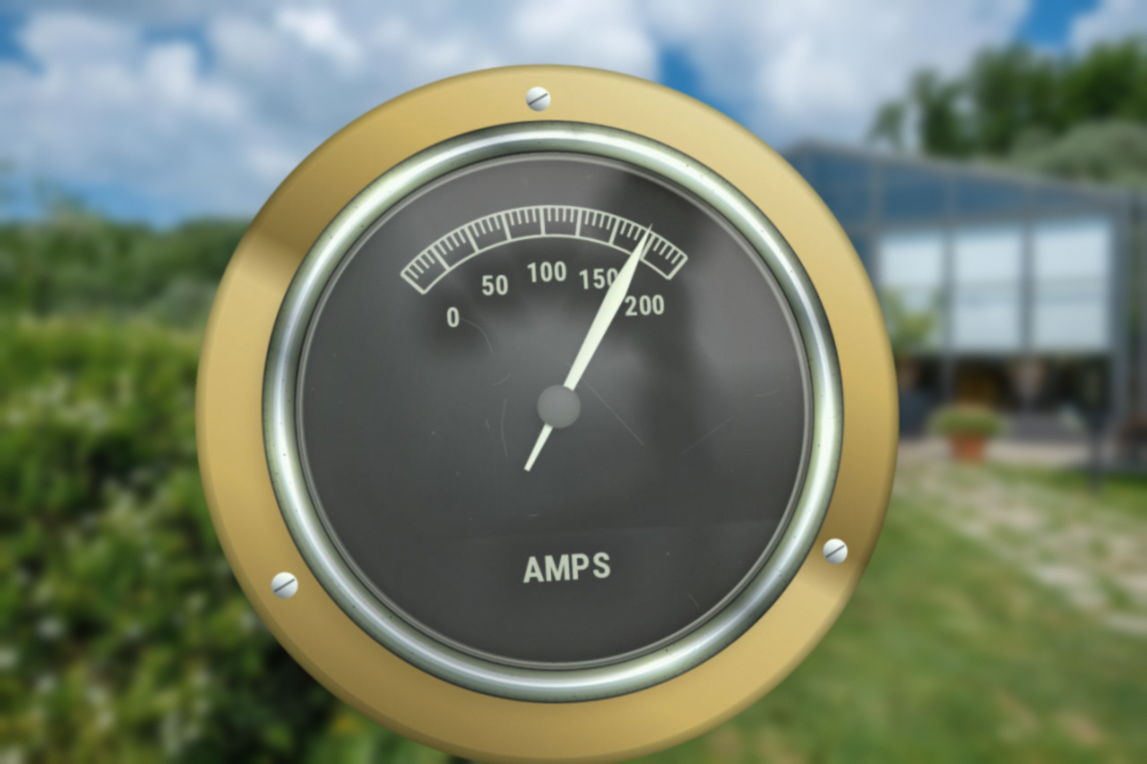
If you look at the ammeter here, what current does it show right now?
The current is 170 A
